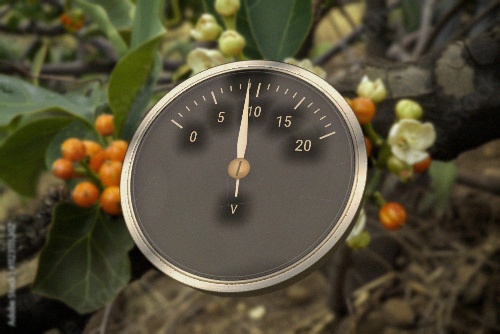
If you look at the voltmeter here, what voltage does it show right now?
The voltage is 9 V
